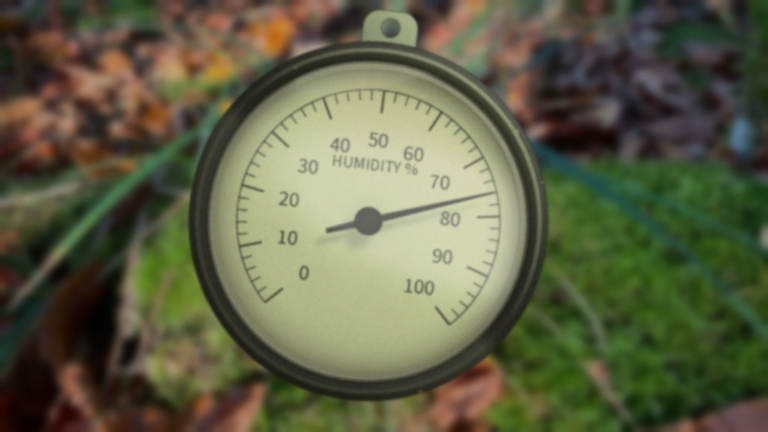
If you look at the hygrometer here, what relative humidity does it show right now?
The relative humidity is 76 %
